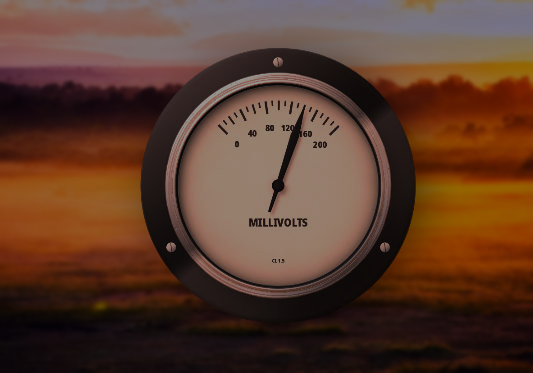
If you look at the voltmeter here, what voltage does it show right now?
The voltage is 140 mV
